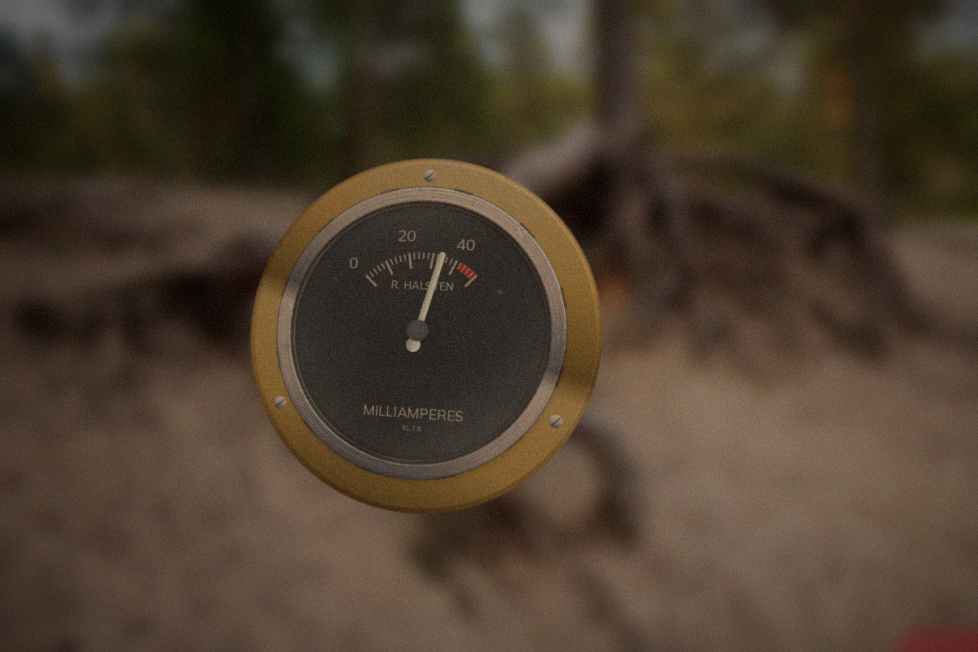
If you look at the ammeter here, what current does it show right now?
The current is 34 mA
